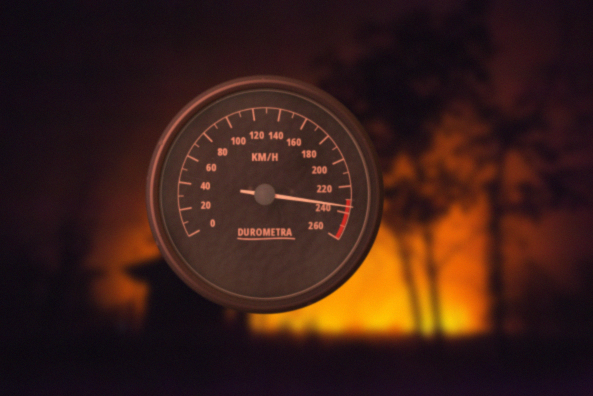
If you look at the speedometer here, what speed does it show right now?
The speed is 235 km/h
